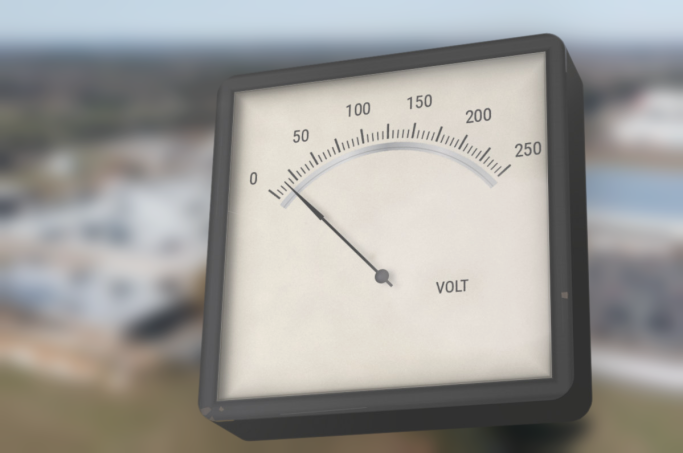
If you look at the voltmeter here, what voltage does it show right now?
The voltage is 15 V
